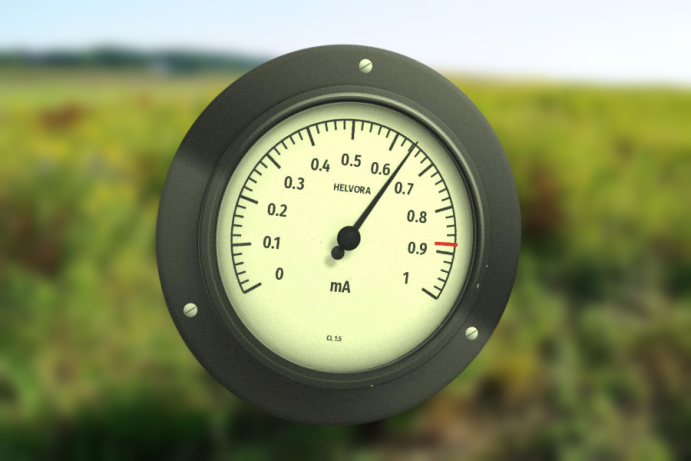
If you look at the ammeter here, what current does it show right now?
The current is 0.64 mA
